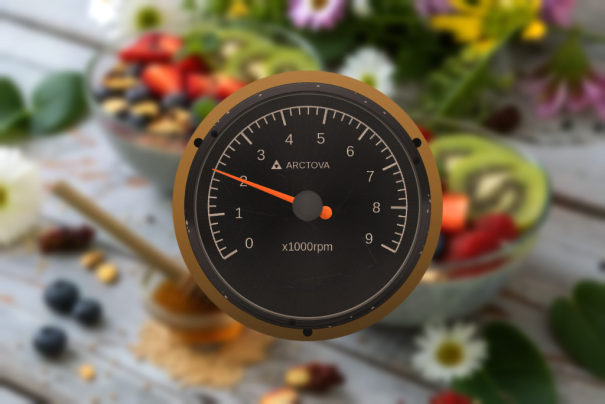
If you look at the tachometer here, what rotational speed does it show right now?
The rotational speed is 2000 rpm
